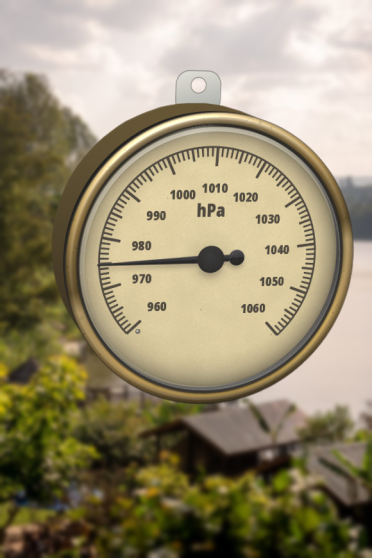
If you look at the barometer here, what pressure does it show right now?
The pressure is 975 hPa
